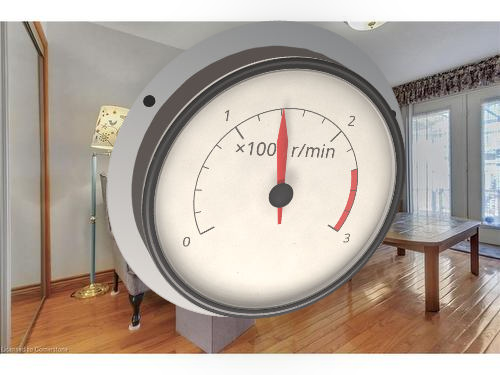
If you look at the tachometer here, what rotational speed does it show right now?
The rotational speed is 1400 rpm
